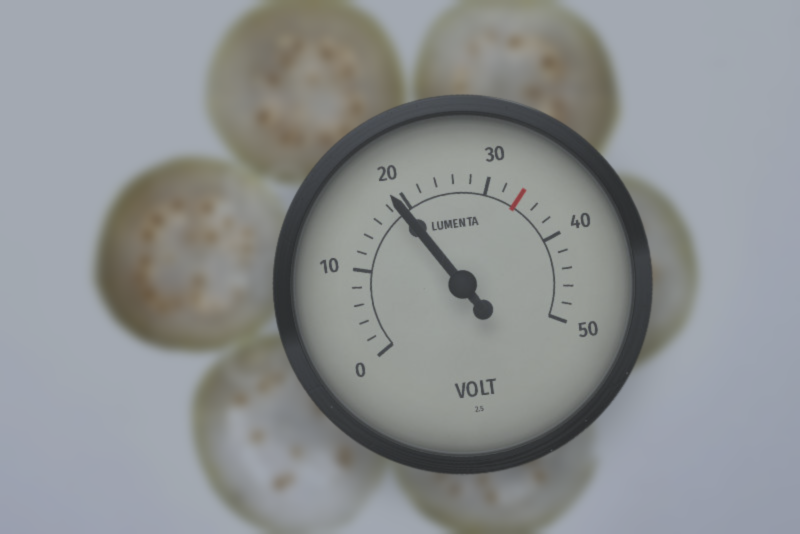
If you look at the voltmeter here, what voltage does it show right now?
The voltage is 19 V
